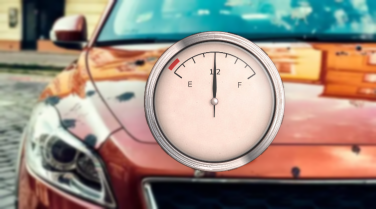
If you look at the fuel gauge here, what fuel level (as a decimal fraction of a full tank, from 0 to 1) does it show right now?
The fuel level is 0.5
